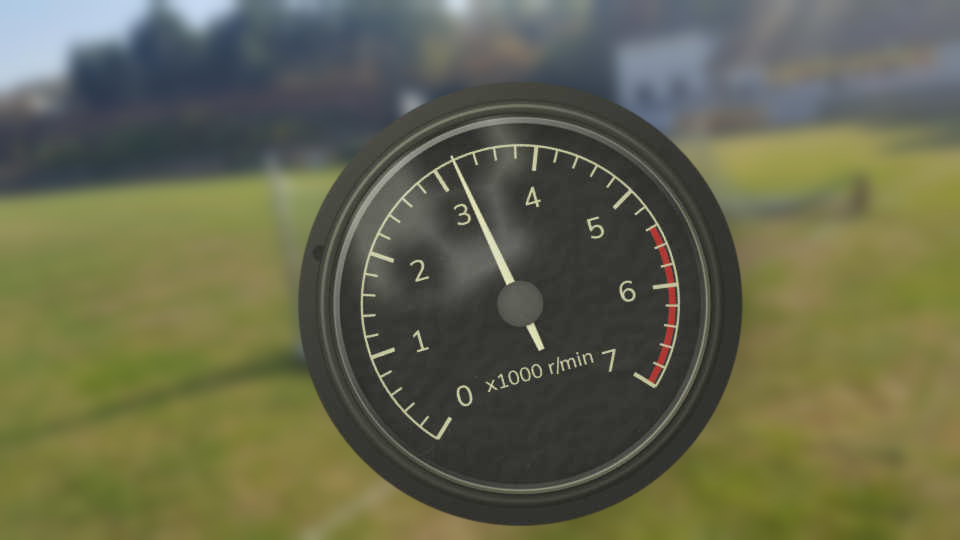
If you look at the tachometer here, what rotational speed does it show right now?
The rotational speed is 3200 rpm
